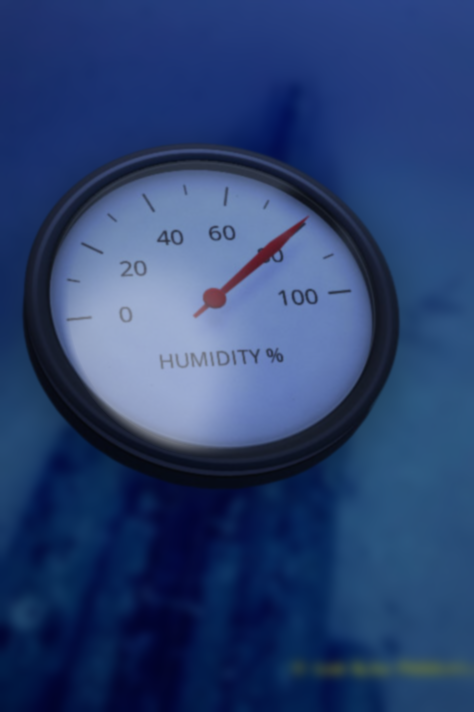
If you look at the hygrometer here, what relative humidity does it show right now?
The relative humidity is 80 %
